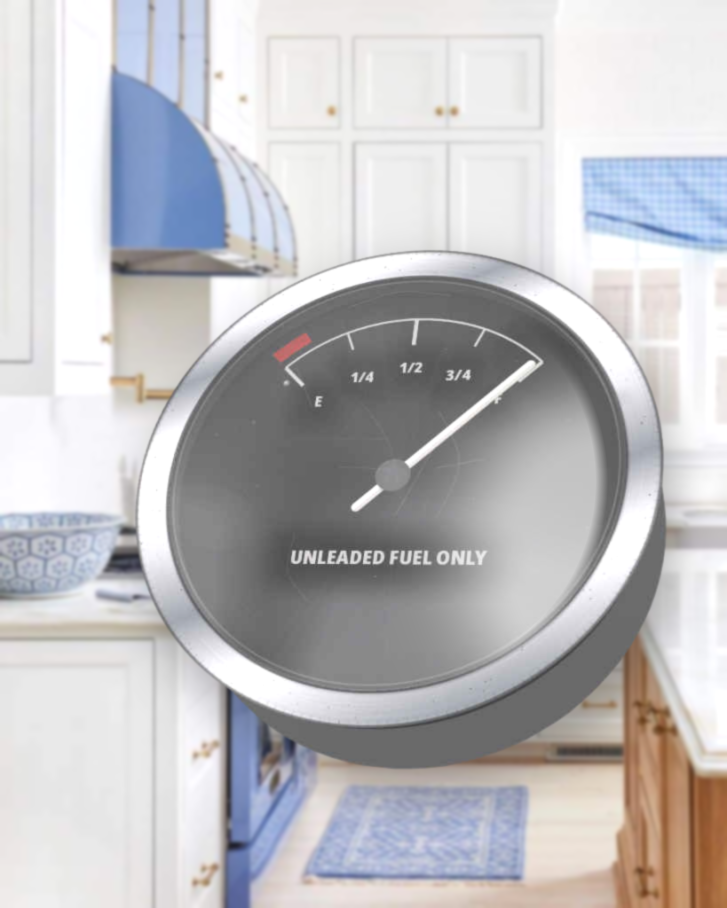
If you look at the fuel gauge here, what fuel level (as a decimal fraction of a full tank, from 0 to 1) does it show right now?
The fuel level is 1
